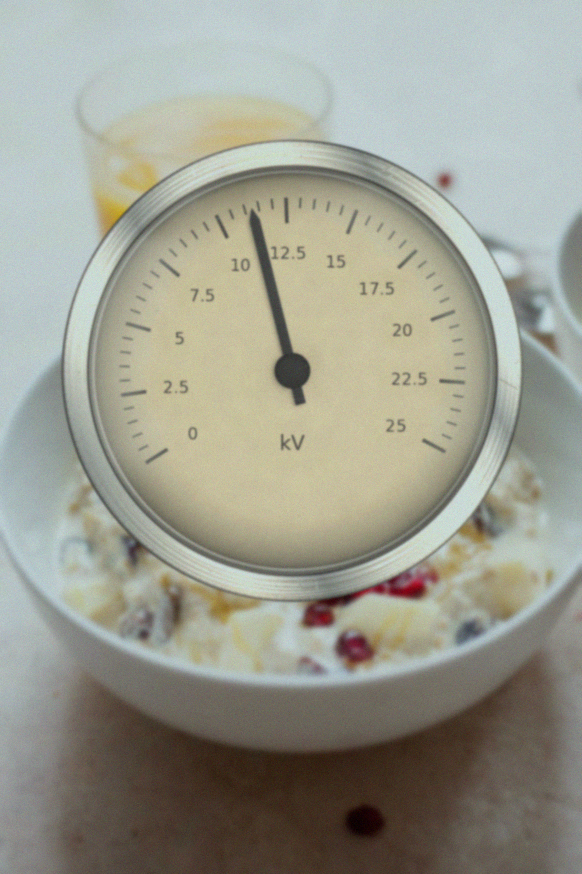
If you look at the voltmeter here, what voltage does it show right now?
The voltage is 11.25 kV
